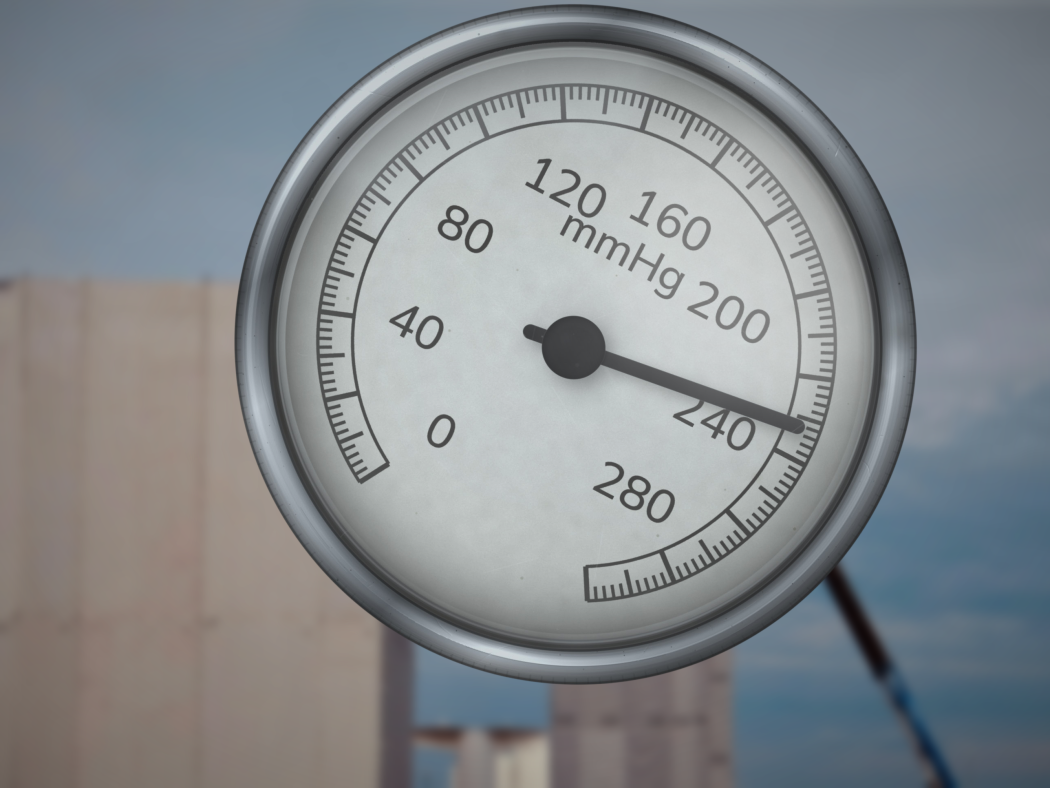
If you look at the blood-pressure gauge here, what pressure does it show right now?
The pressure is 232 mmHg
